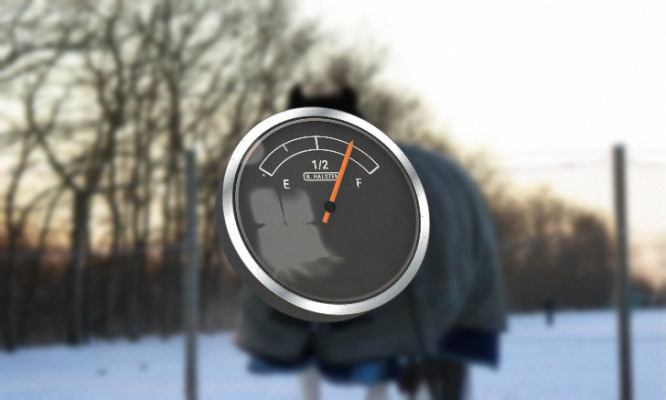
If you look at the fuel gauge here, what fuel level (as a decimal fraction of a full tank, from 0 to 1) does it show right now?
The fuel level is 0.75
